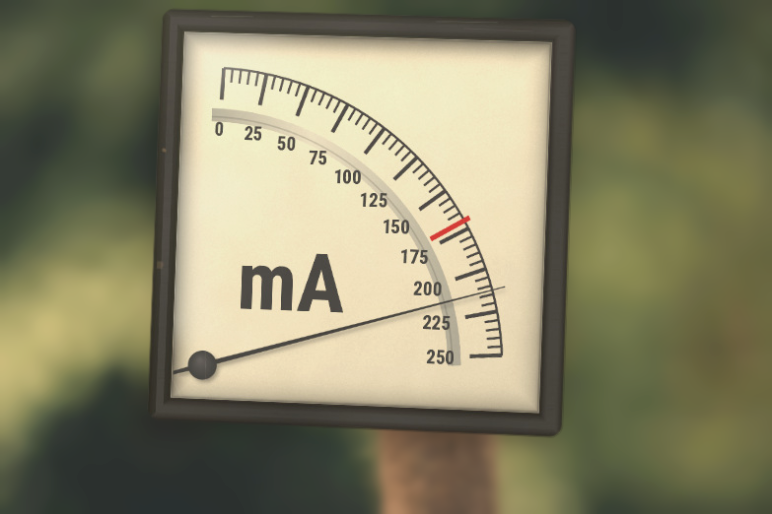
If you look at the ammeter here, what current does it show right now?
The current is 212.5 mA
